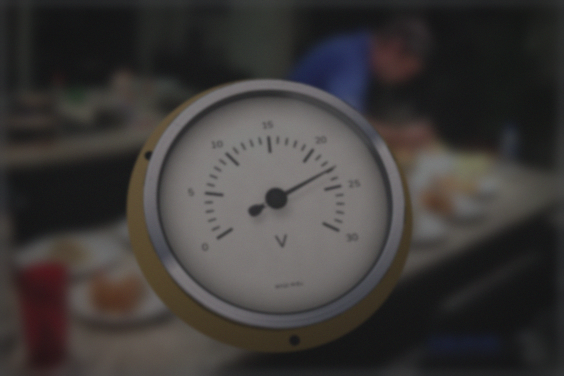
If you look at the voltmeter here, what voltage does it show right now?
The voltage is 23 V
